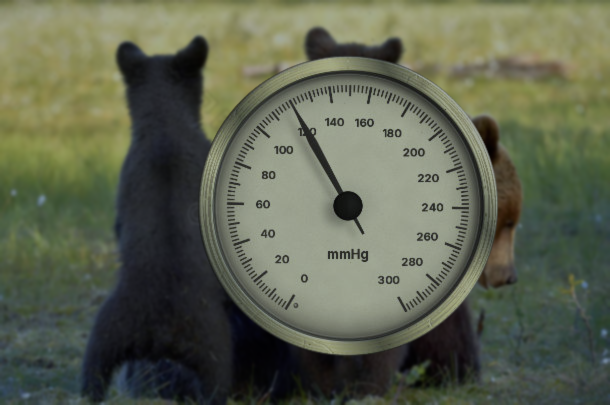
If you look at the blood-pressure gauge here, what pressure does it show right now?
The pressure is 120 mmHg
